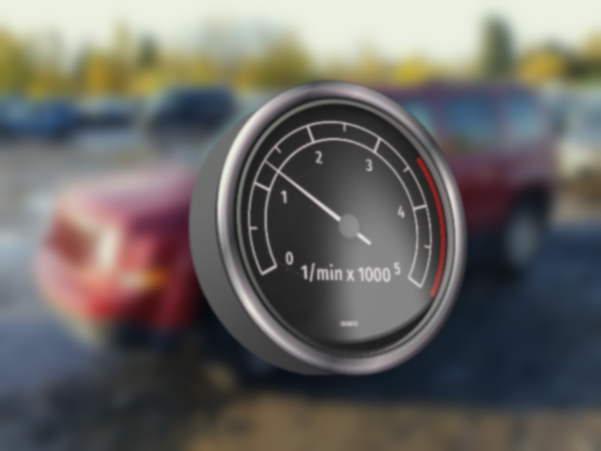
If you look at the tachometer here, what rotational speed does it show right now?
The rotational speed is 1250 rpm
